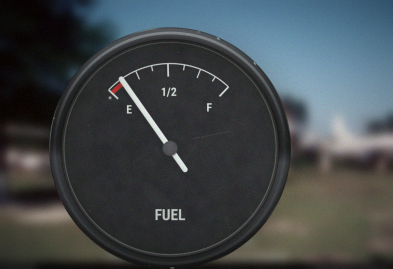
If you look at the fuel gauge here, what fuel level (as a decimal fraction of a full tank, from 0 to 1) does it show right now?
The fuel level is 0.125
